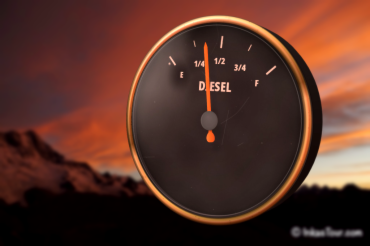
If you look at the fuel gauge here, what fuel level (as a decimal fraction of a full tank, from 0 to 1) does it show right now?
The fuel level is 0.375
